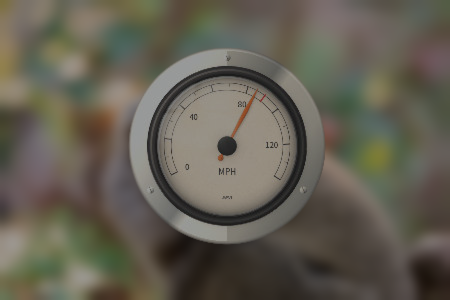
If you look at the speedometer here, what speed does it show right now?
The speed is 85 mph
